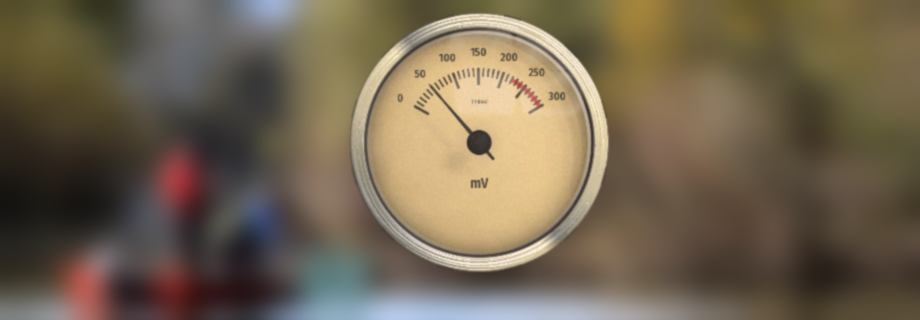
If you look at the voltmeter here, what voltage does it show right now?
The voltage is 50 mV
